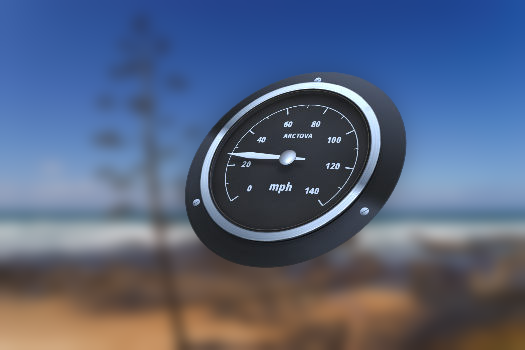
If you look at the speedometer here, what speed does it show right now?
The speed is 25 mph
